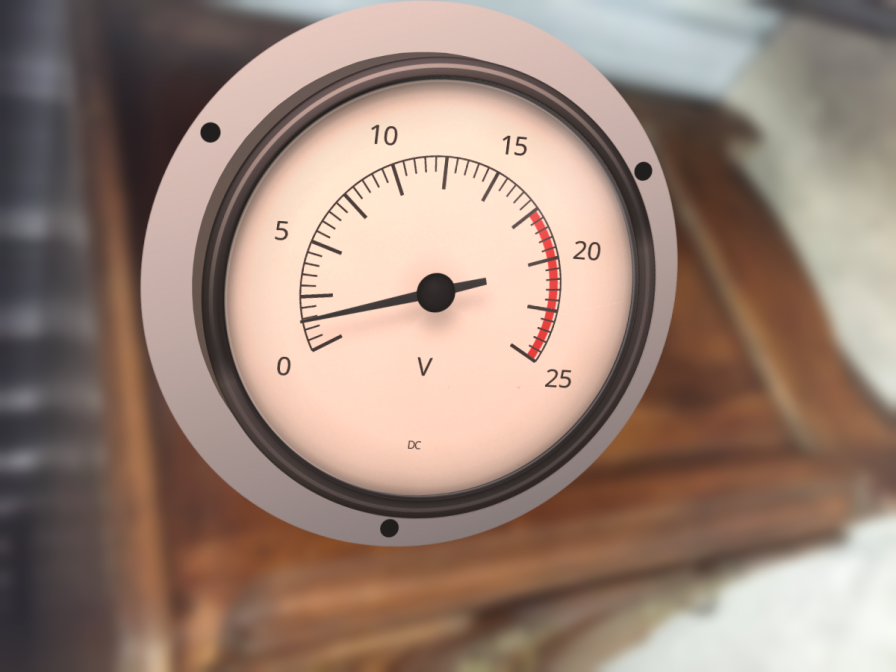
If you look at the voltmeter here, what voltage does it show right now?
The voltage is 1.5 V
